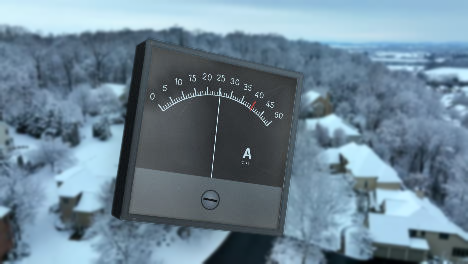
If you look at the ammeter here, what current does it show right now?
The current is 25 A
